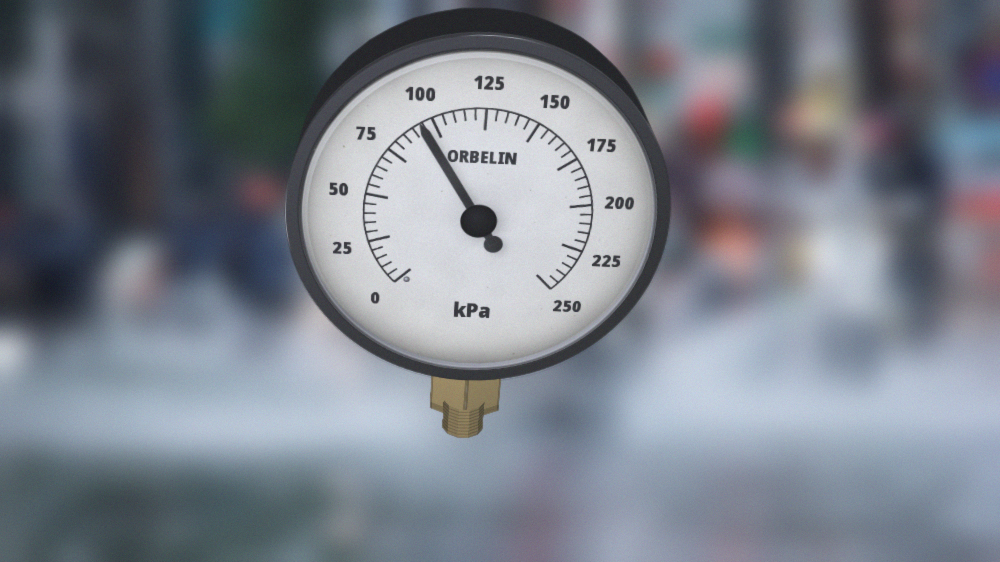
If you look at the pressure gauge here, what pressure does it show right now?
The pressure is 95 kPa
